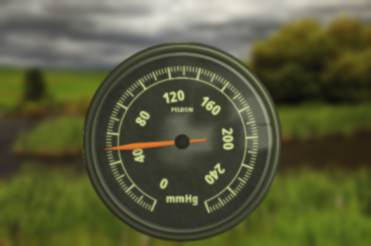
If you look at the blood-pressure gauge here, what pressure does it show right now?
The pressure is 50 mmHg
